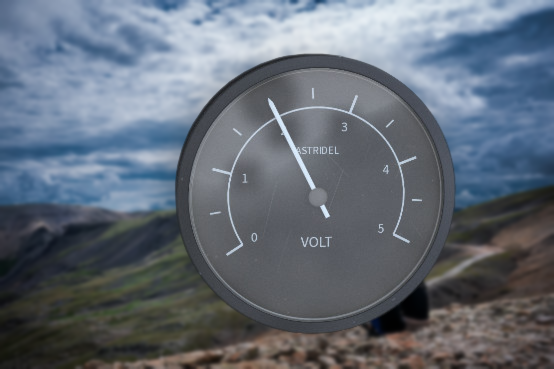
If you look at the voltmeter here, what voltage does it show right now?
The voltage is 2 V
